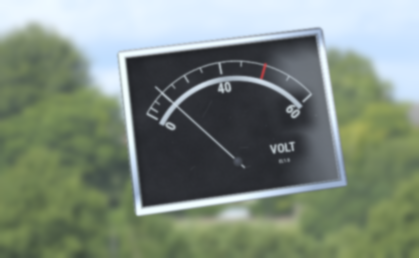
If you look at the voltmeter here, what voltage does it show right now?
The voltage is 20 V
